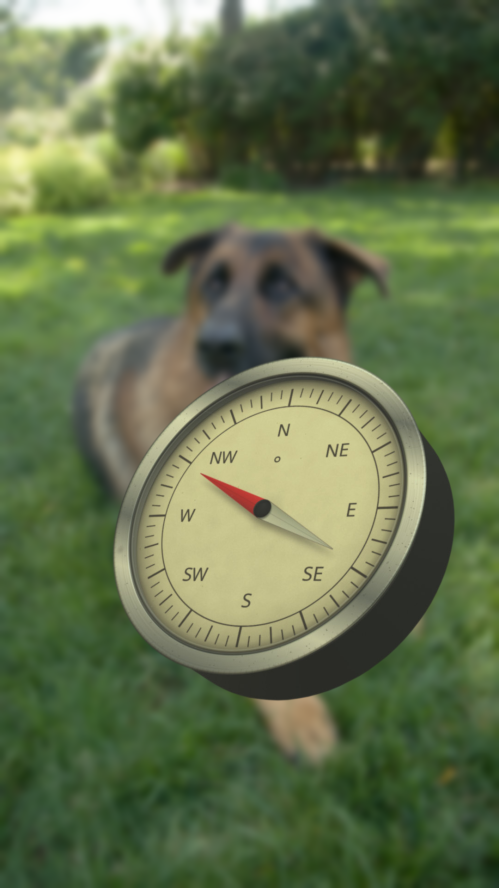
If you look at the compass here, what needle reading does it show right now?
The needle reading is 297.5 °
